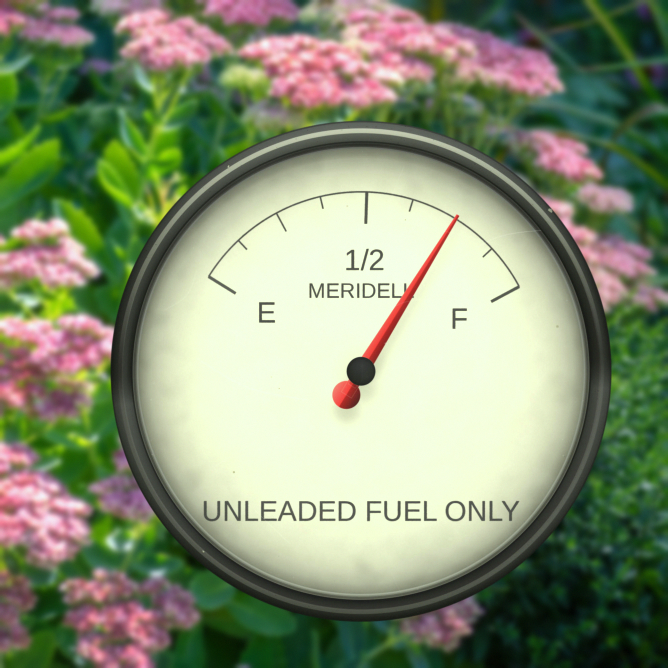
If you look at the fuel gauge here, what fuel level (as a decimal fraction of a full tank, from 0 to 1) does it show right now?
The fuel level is 0.75
